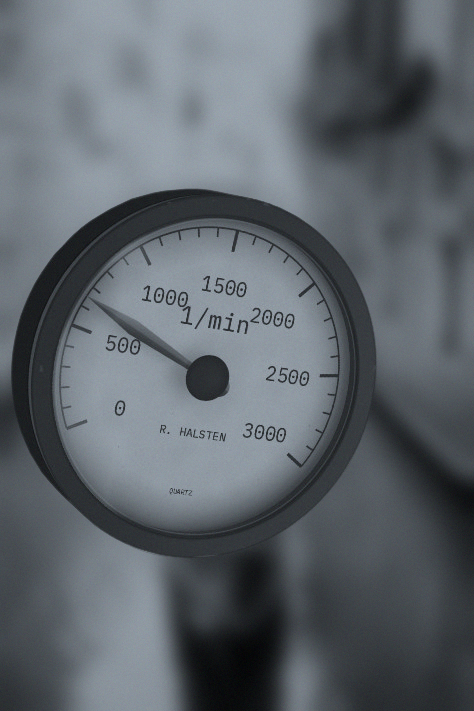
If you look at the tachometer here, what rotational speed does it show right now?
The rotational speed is 650 rpm
